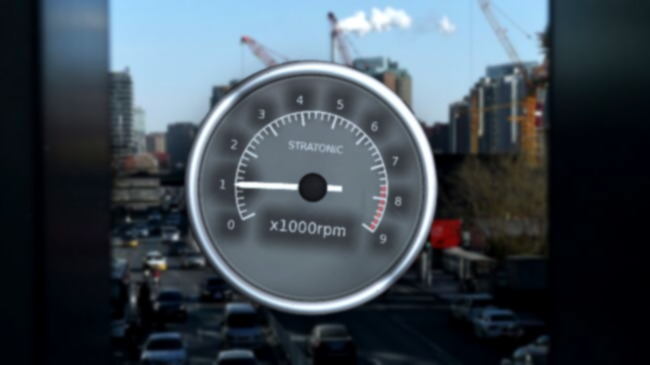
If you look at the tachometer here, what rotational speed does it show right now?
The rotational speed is 1000 rpm
